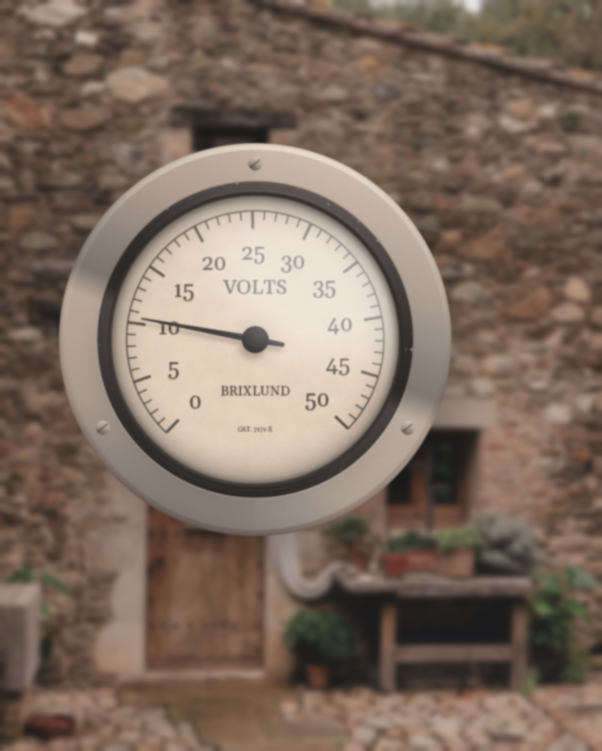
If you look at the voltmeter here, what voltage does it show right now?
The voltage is 10.5 V
